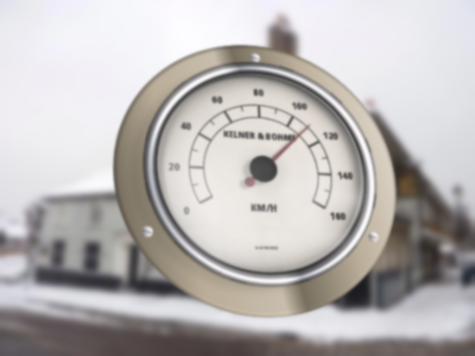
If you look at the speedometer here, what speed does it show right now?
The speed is 110 km/h
